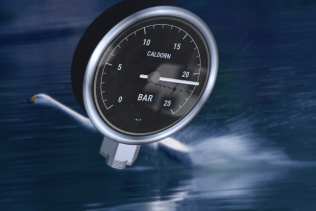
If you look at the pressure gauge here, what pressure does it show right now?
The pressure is 21 bar
